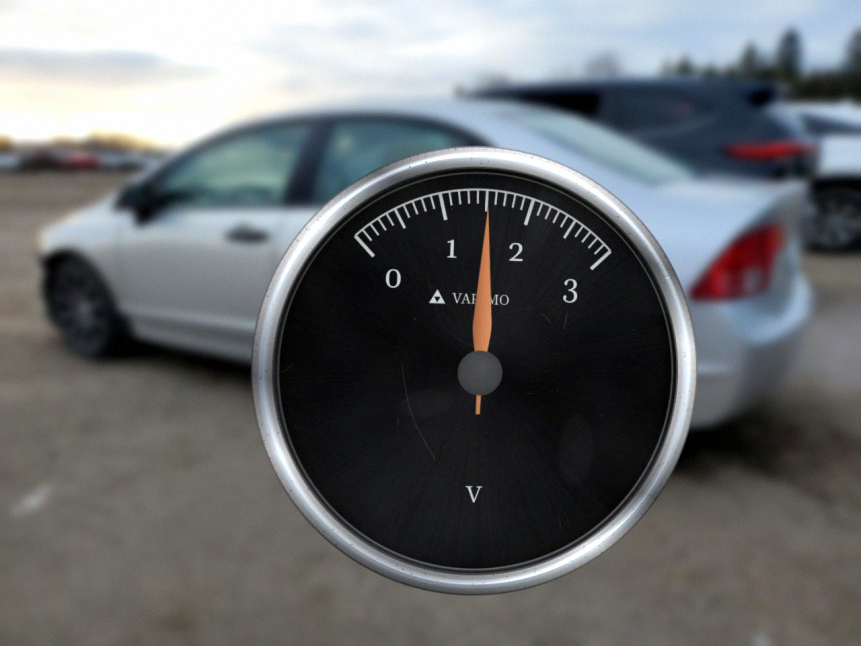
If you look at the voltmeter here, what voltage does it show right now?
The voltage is 1.5 V
